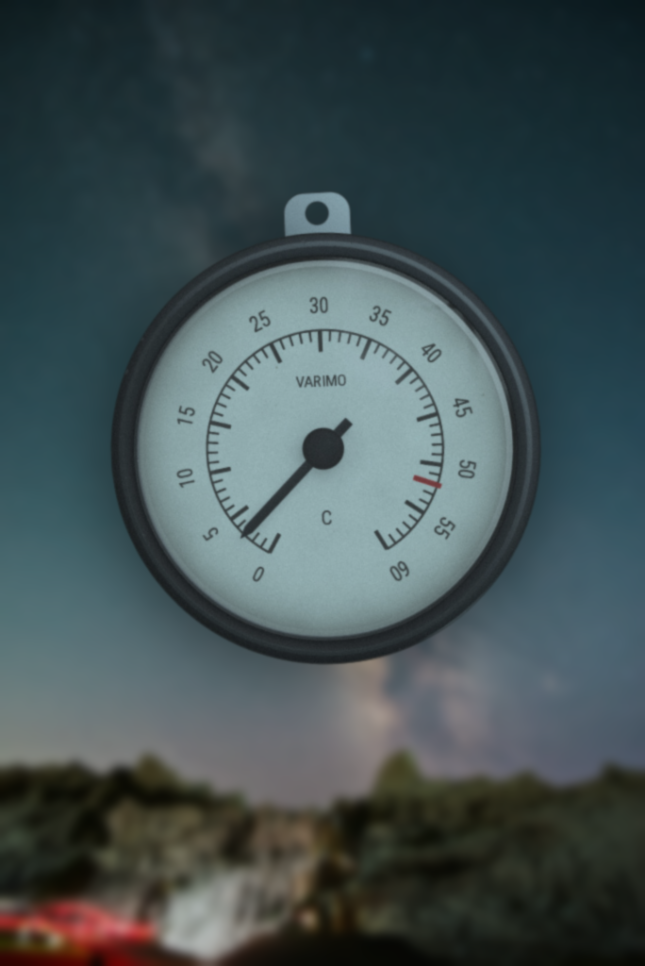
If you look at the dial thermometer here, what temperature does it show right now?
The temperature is 3 °C
